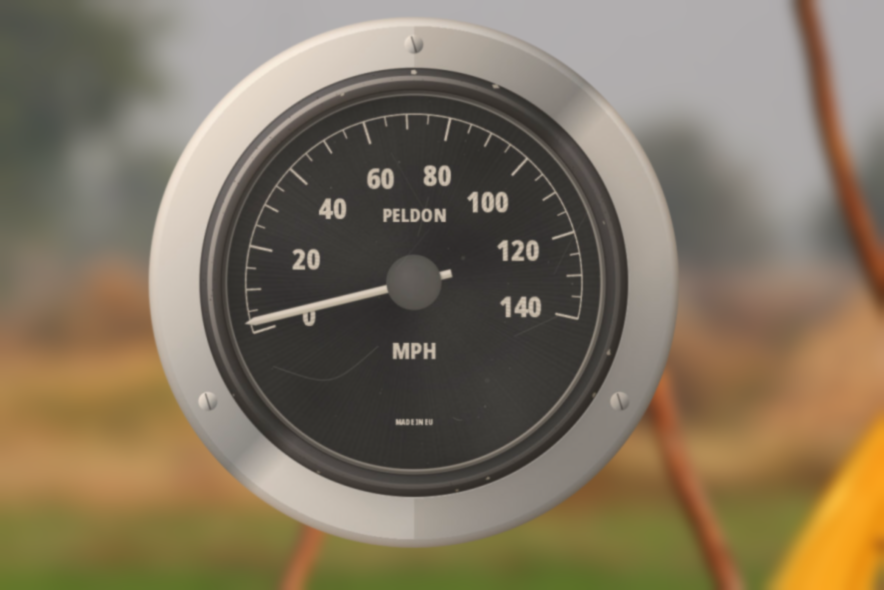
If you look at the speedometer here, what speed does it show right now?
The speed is 2.5 mph
